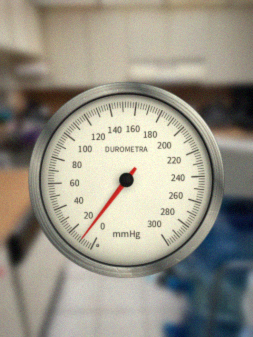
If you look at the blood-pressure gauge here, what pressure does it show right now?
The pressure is 10 mmHg
